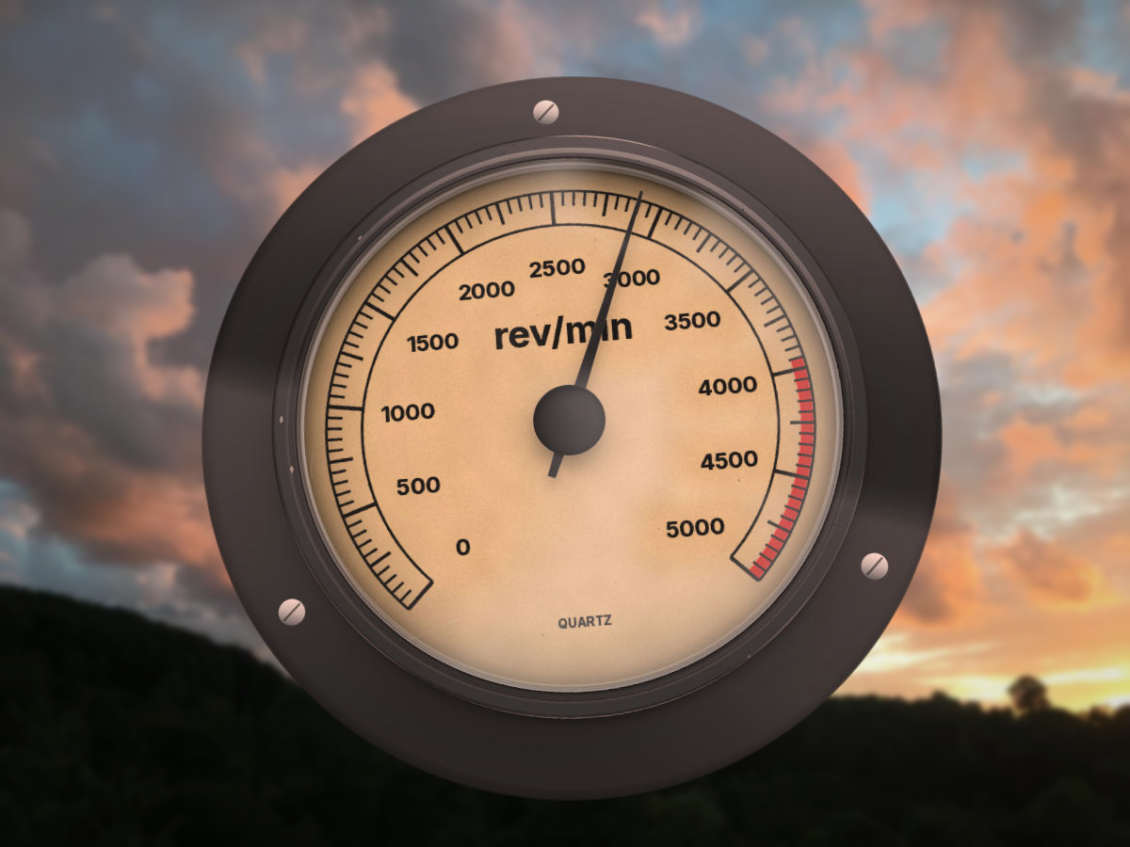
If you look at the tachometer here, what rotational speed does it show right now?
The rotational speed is 2900 rpm
